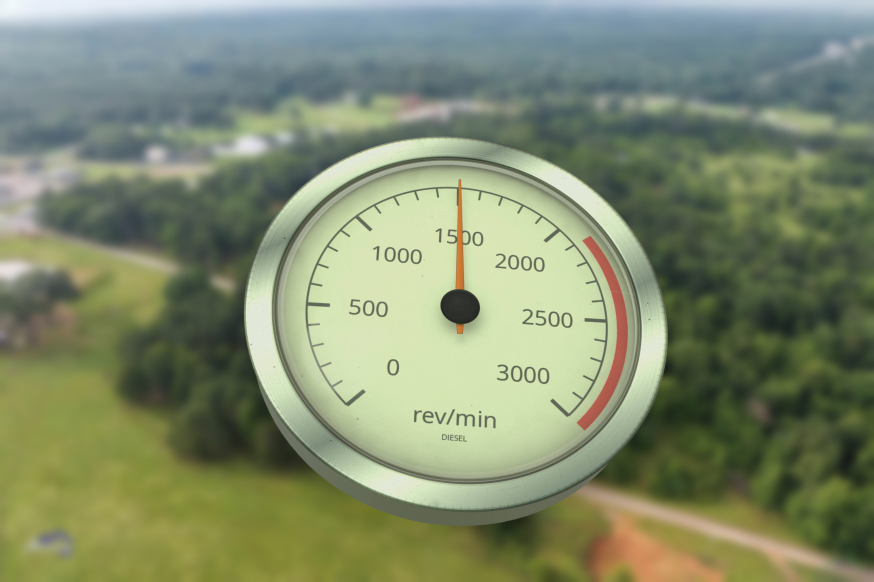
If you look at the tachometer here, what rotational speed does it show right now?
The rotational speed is 1500 rpm
